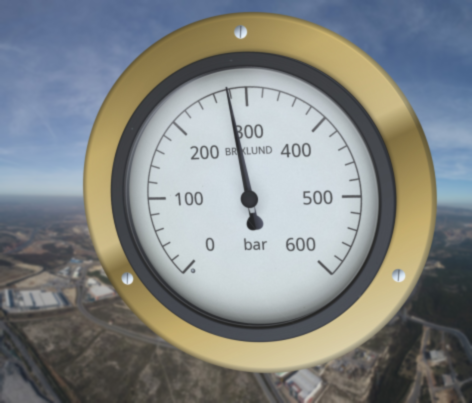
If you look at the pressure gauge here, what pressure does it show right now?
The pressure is 280 bar
